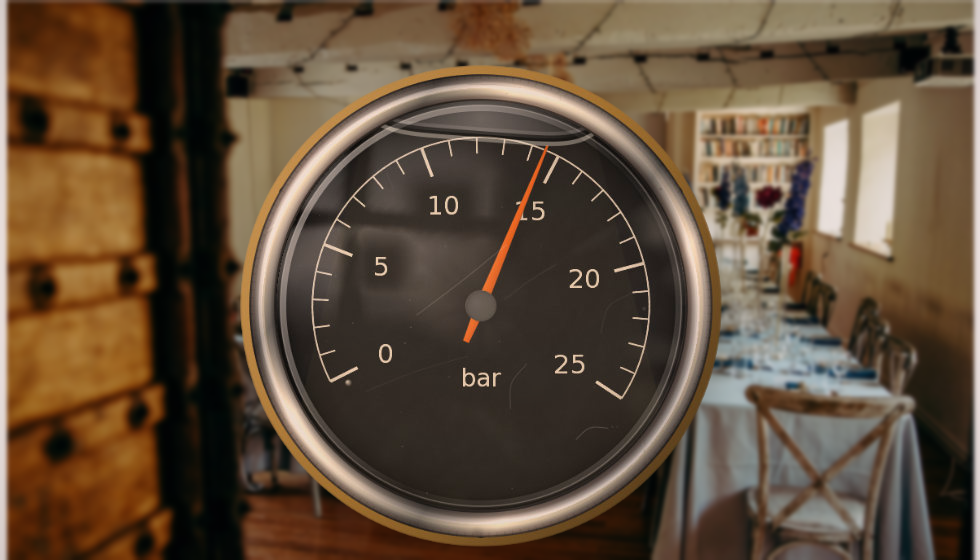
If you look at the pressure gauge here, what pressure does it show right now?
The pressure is 14.5 bar
